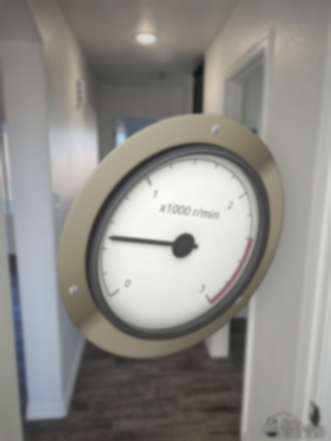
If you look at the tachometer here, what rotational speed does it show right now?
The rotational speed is 500 rpm
